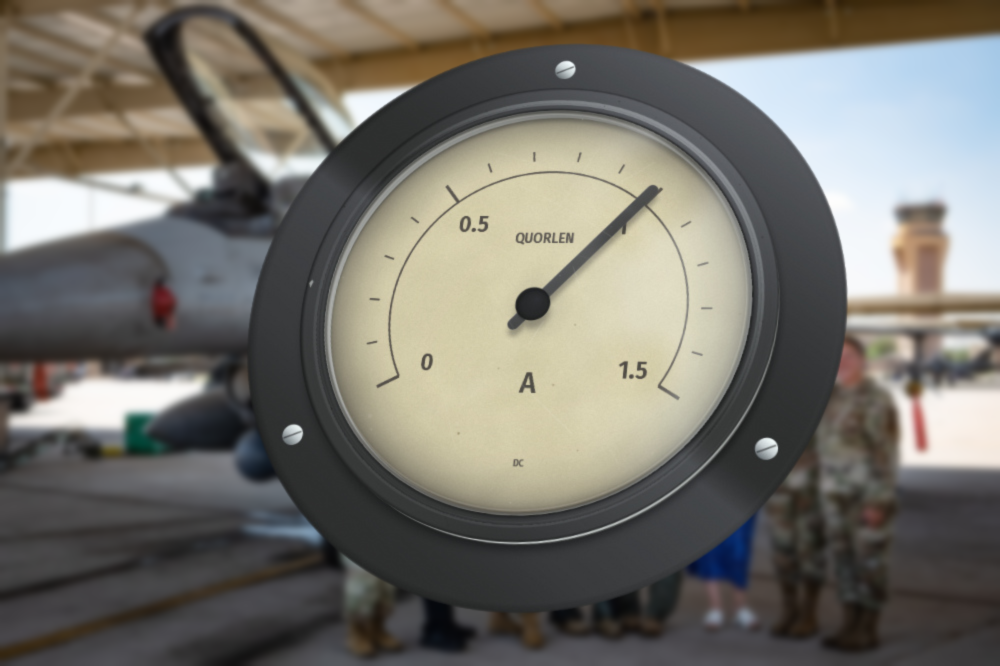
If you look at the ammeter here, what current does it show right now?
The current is 1 A
